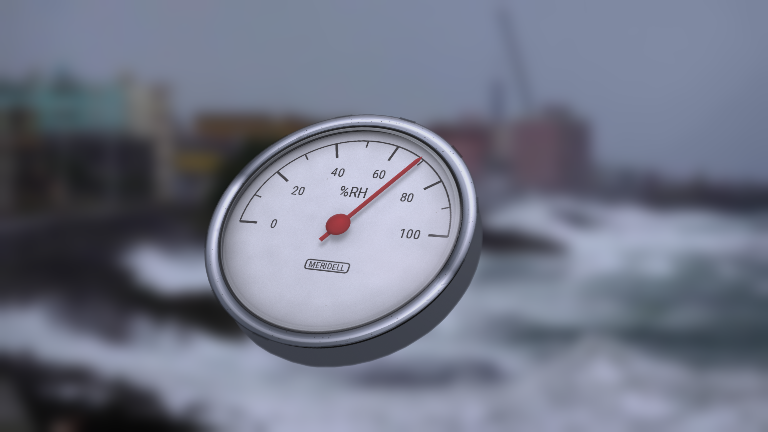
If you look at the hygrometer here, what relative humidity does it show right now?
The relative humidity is 70 %
